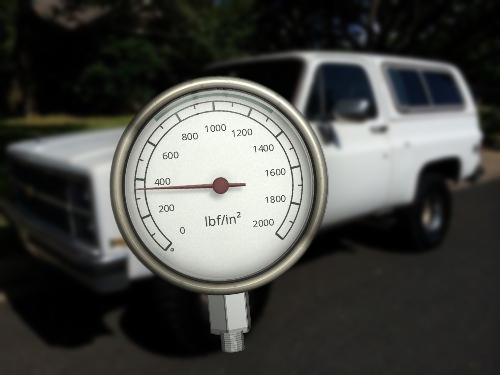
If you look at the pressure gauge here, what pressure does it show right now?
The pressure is 350 psi
